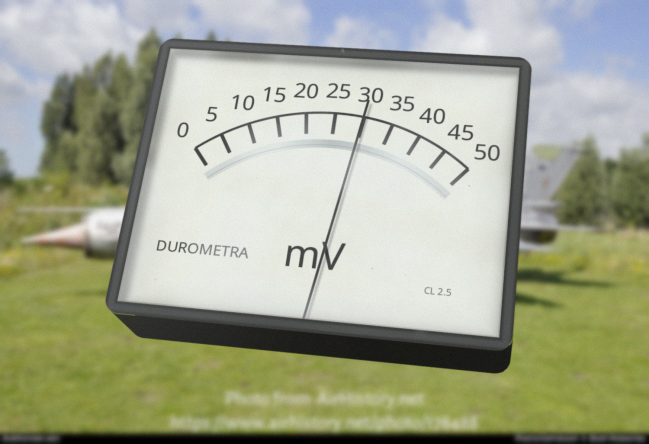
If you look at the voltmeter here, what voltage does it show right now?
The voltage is 30 mV
